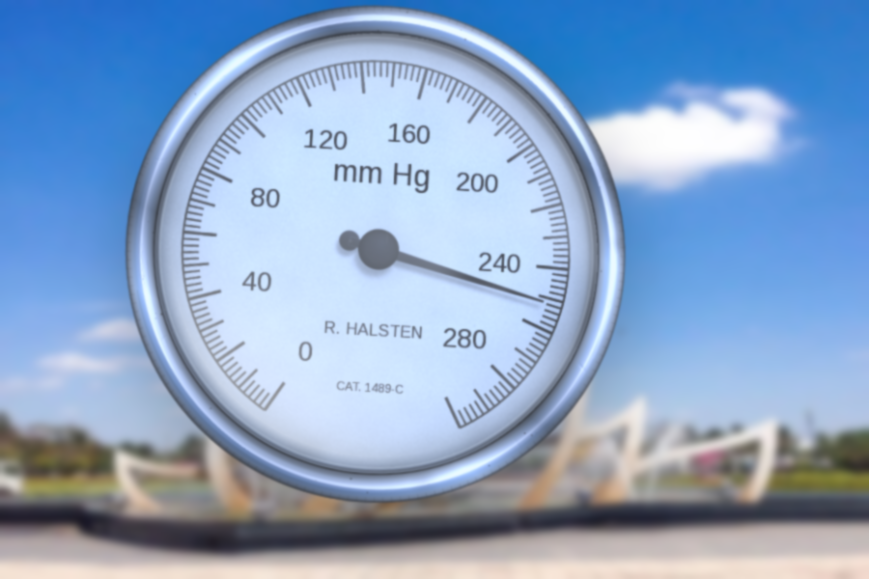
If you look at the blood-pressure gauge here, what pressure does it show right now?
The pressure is 252 mmHg
